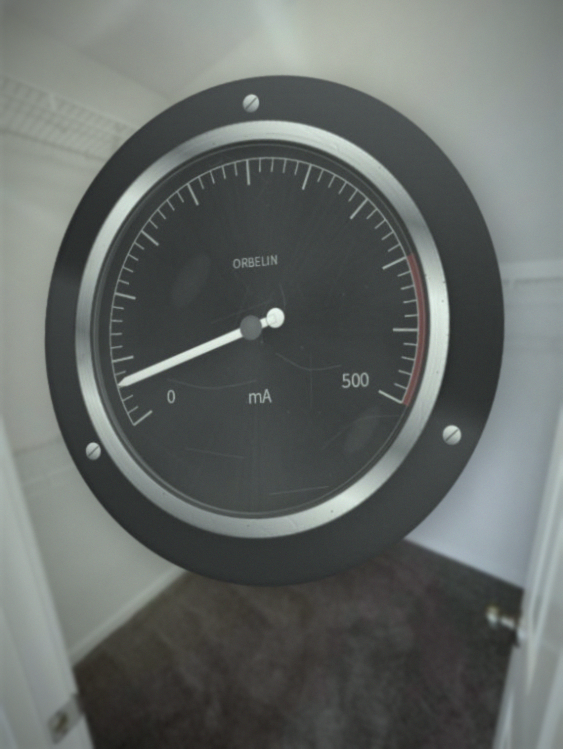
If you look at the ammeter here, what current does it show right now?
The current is 30 mA
